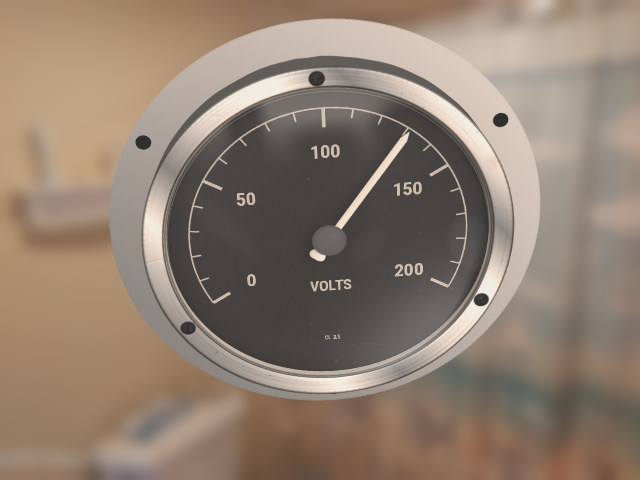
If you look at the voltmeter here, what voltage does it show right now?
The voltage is 130 V
